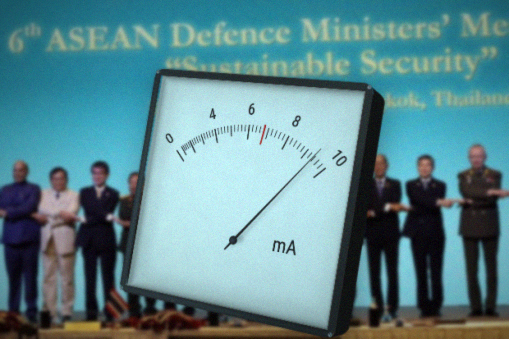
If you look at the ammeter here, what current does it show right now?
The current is 9.4 mA
